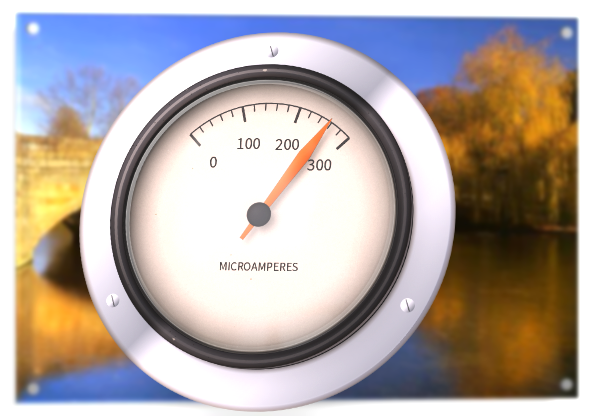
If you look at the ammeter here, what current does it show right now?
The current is 260 µA
